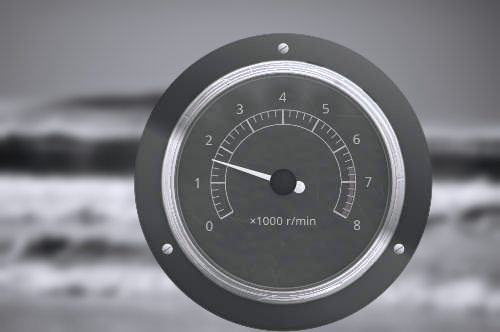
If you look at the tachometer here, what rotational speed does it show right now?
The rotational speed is 1600 rpm
